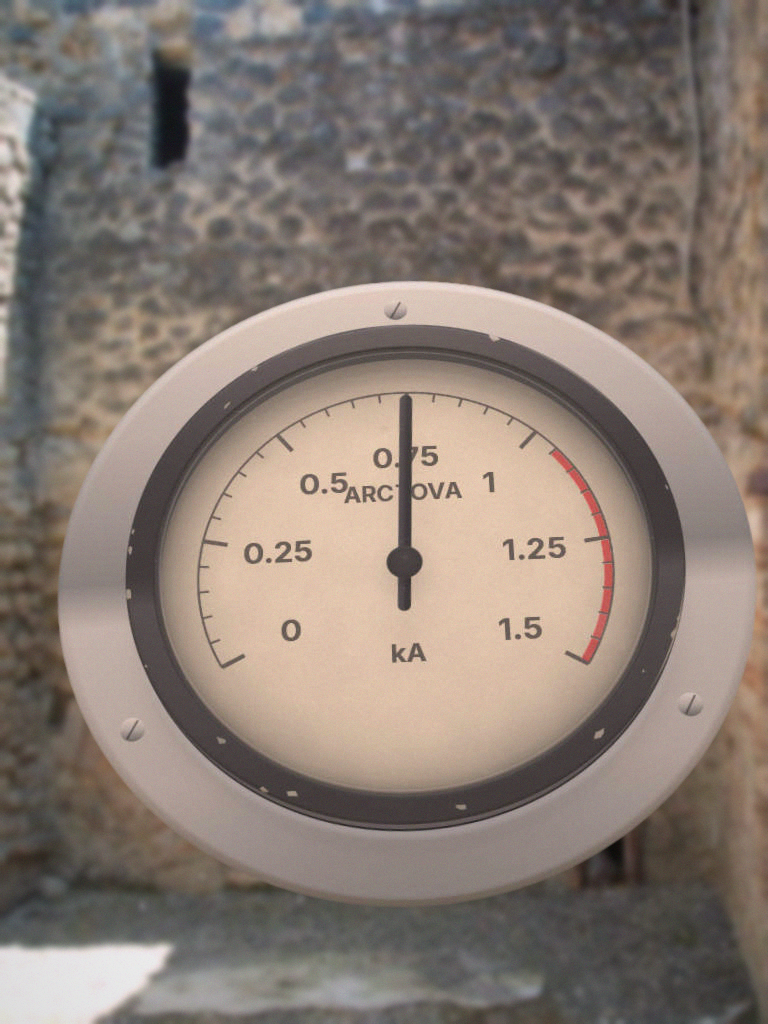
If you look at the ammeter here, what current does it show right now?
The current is 0.75 kA
